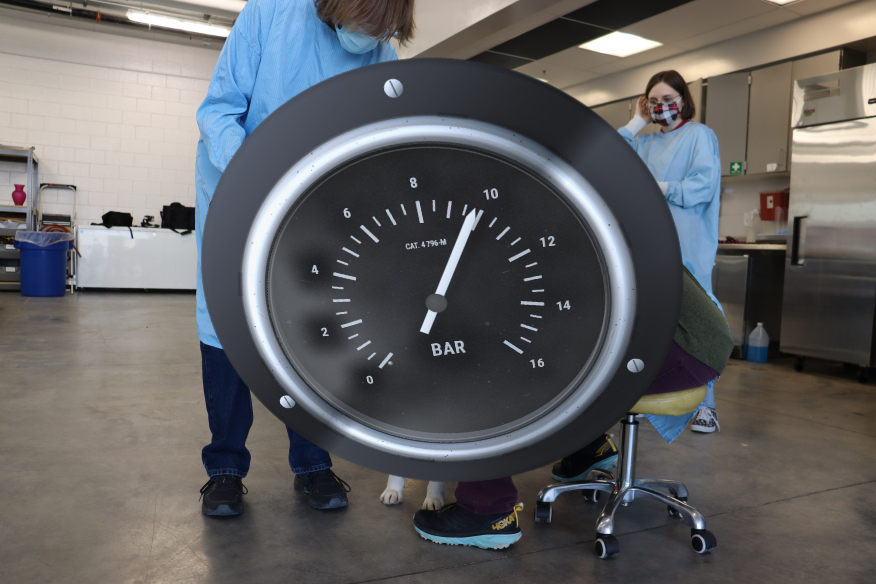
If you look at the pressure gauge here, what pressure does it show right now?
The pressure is 9.75 bar
